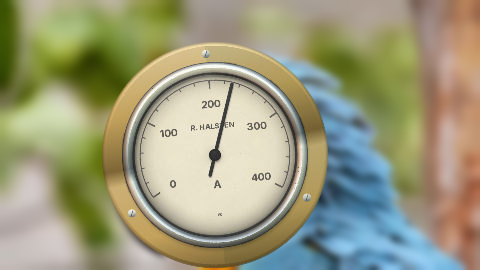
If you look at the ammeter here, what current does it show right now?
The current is 230 A
